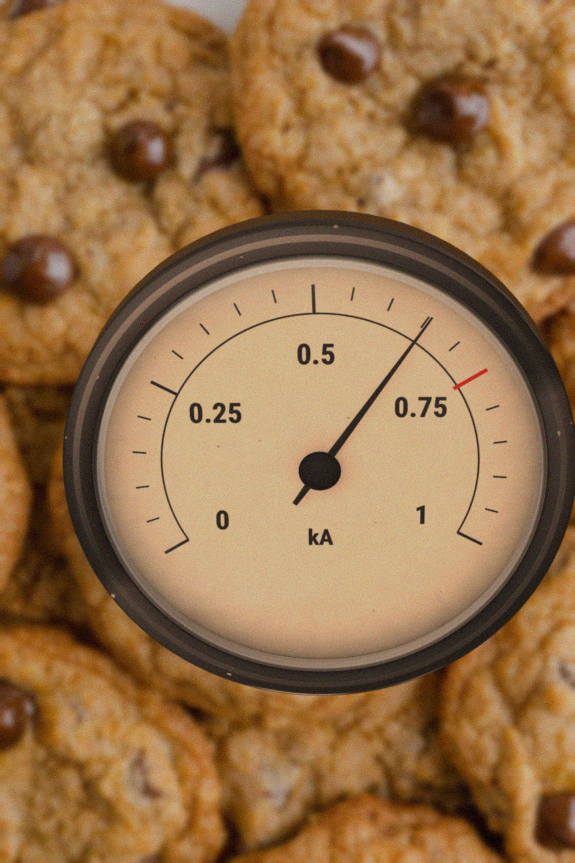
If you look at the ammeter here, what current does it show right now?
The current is 0.65 kA
